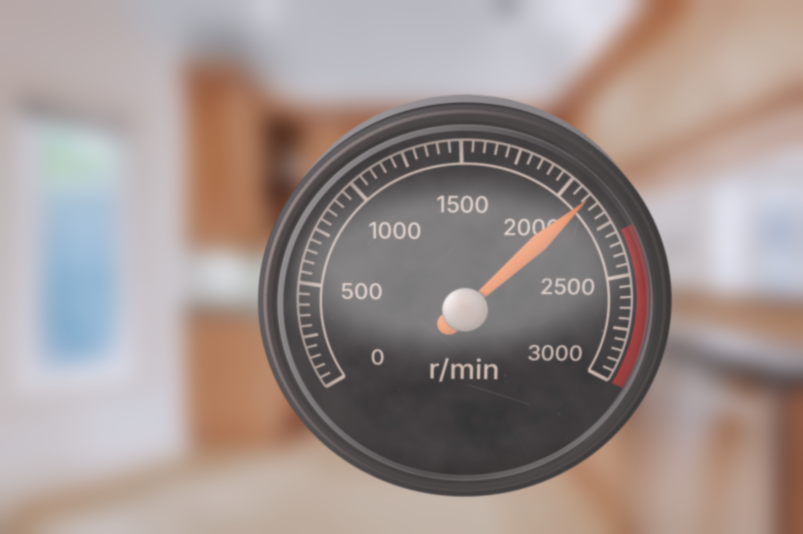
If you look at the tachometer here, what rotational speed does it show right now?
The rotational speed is 2100 rpm
